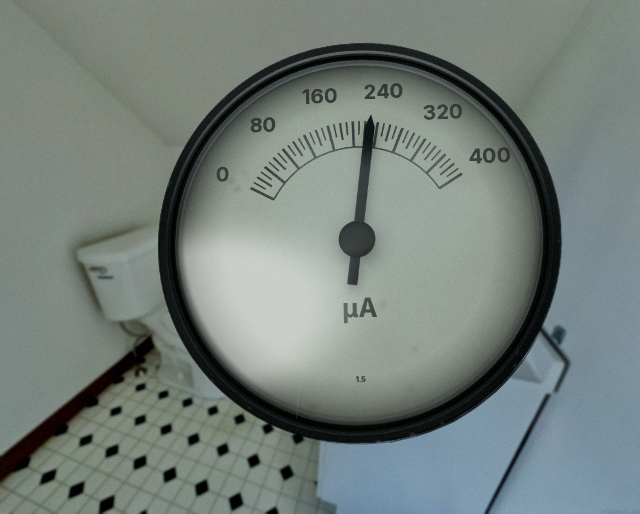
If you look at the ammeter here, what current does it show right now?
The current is 230 µA
